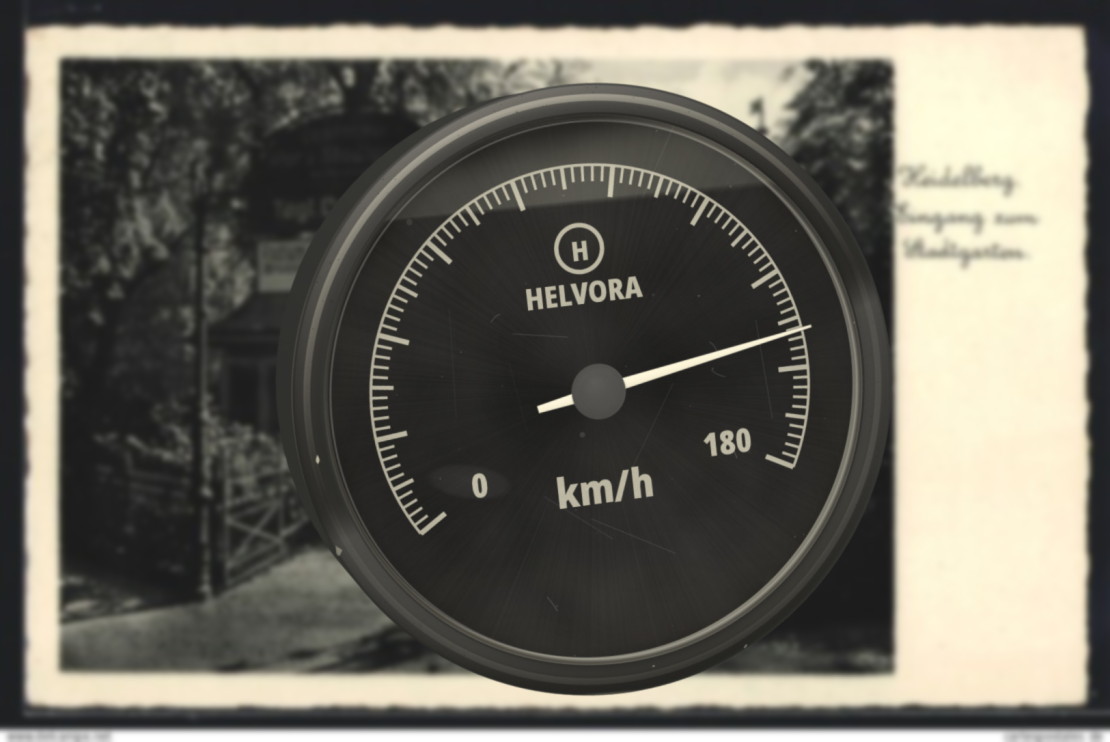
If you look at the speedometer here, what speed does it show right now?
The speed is 152 km/h
